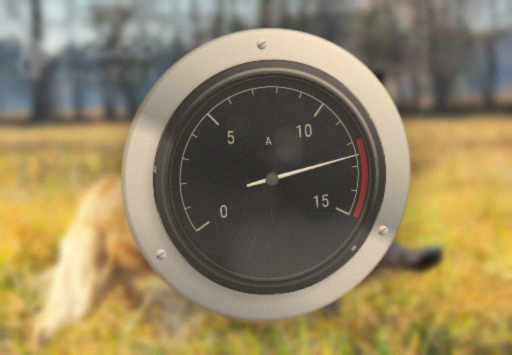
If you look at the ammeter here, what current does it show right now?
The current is 12.5 A
